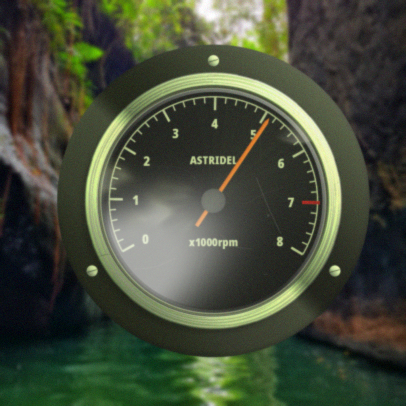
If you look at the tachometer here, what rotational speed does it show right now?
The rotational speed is 5100 rpm
